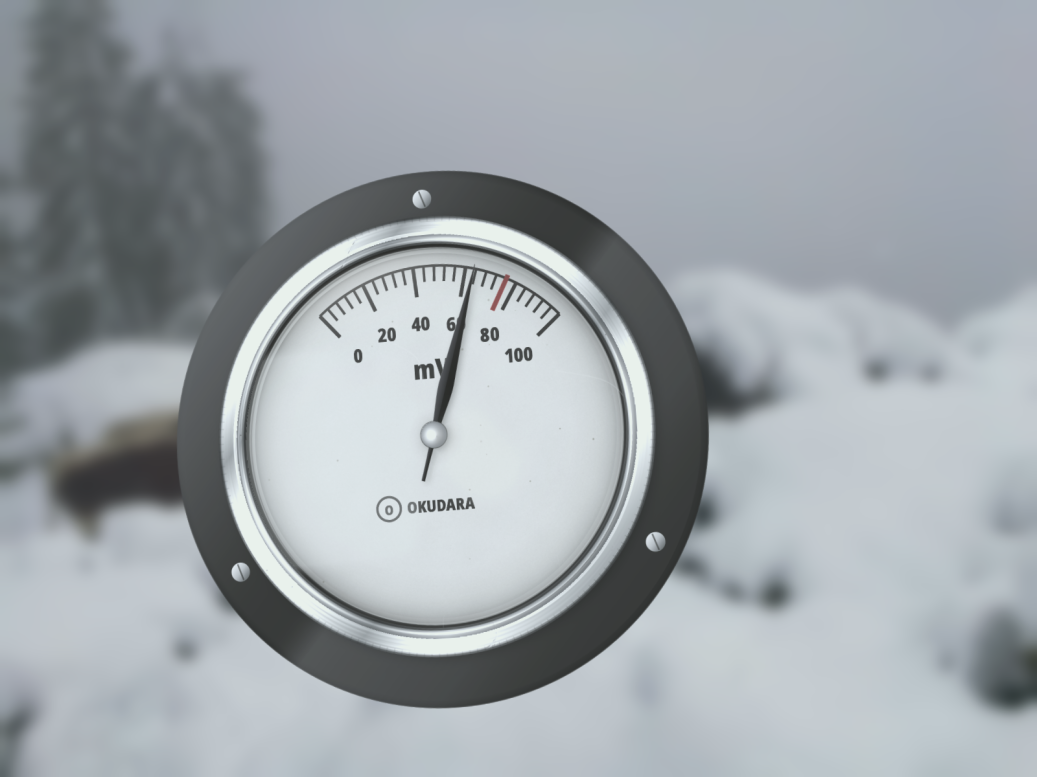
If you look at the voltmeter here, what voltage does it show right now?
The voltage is 64 mV
